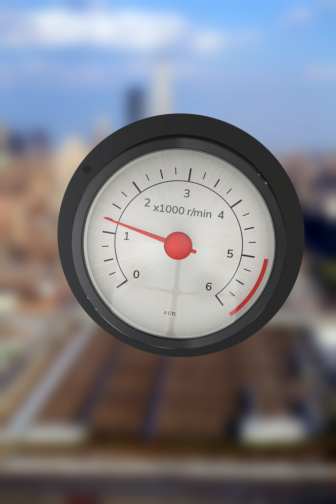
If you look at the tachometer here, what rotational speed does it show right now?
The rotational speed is 1250 rpm
